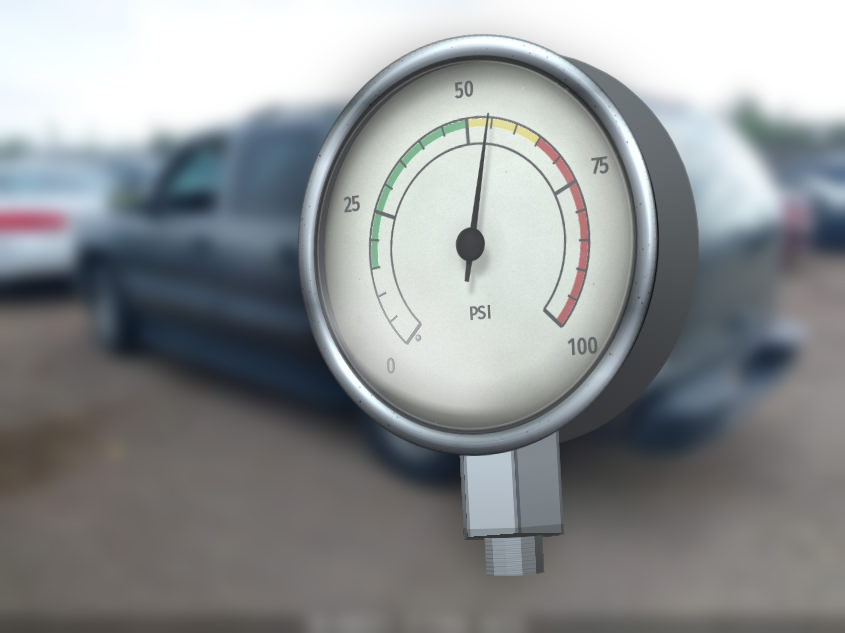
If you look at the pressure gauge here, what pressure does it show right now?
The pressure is 55 psi
